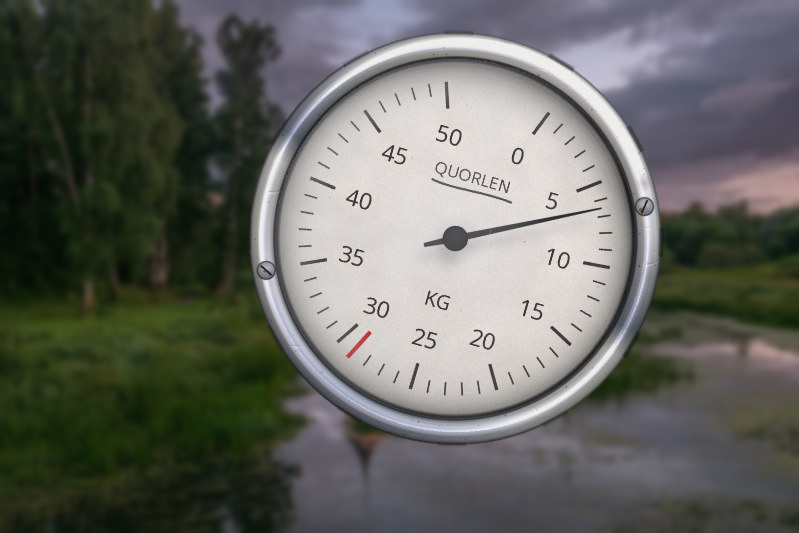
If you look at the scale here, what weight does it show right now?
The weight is 6.5 kg
